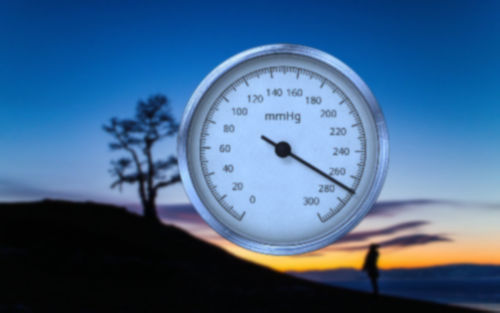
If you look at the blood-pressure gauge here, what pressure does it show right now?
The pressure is 270 mmHg
